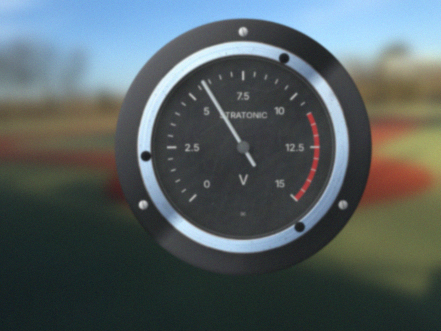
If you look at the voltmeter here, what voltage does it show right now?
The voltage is 5.75 V
